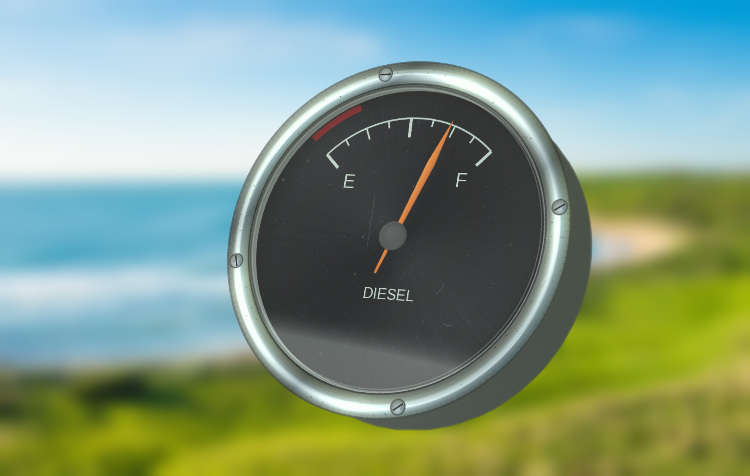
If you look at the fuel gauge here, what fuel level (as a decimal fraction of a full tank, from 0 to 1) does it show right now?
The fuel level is 0.75
